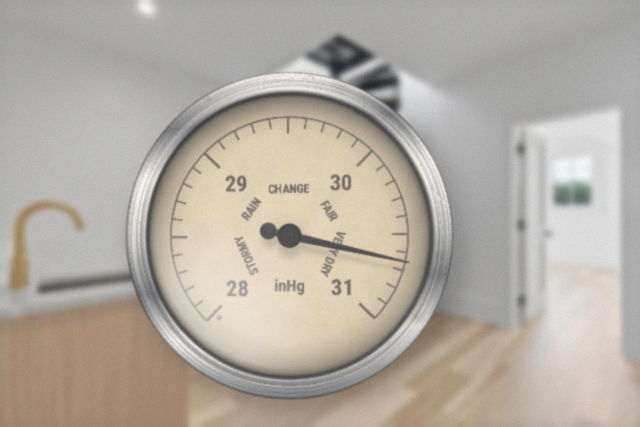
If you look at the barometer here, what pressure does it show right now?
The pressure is 30.65 inHg
